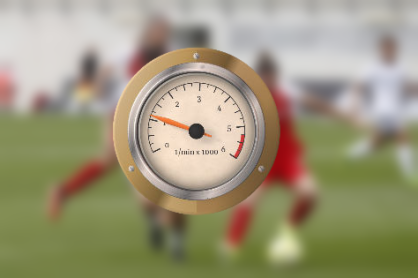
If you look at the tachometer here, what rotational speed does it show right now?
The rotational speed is 1125 rpm
